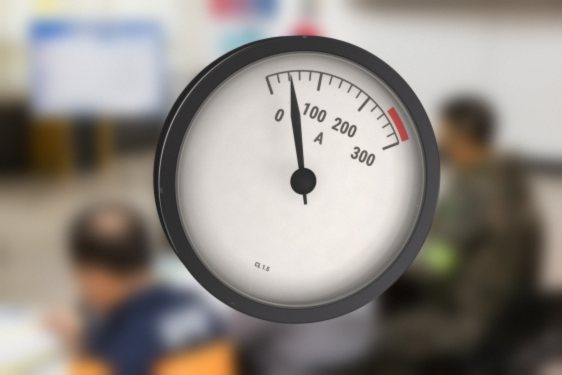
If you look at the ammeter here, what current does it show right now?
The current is 40 A
